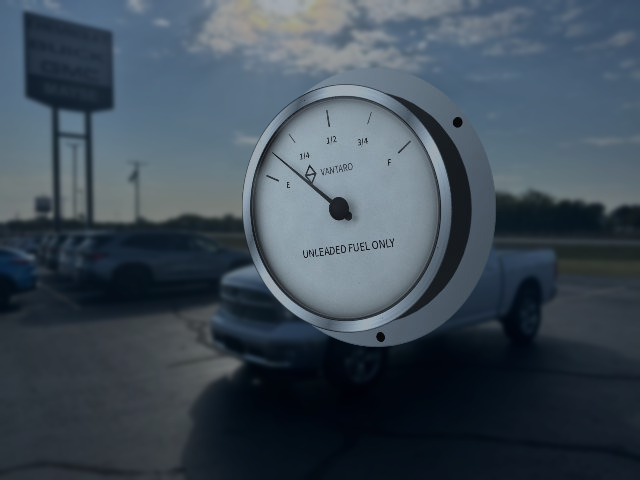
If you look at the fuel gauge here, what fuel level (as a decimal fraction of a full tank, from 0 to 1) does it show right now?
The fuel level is 0.125
